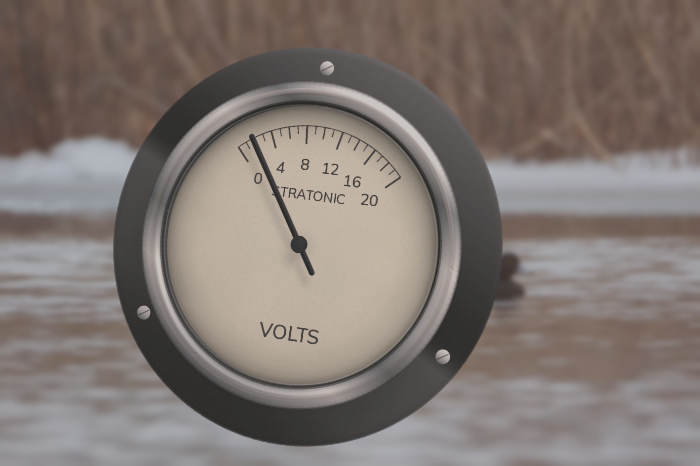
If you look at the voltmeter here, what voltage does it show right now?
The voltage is 2 V
